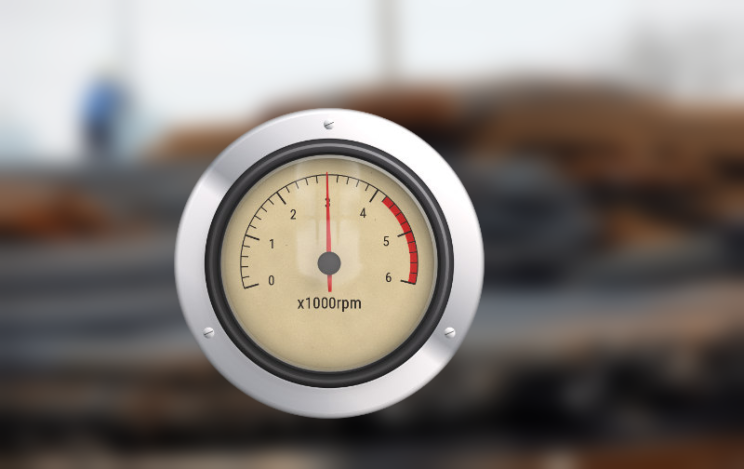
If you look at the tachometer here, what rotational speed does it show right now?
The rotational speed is 3000 rpm
